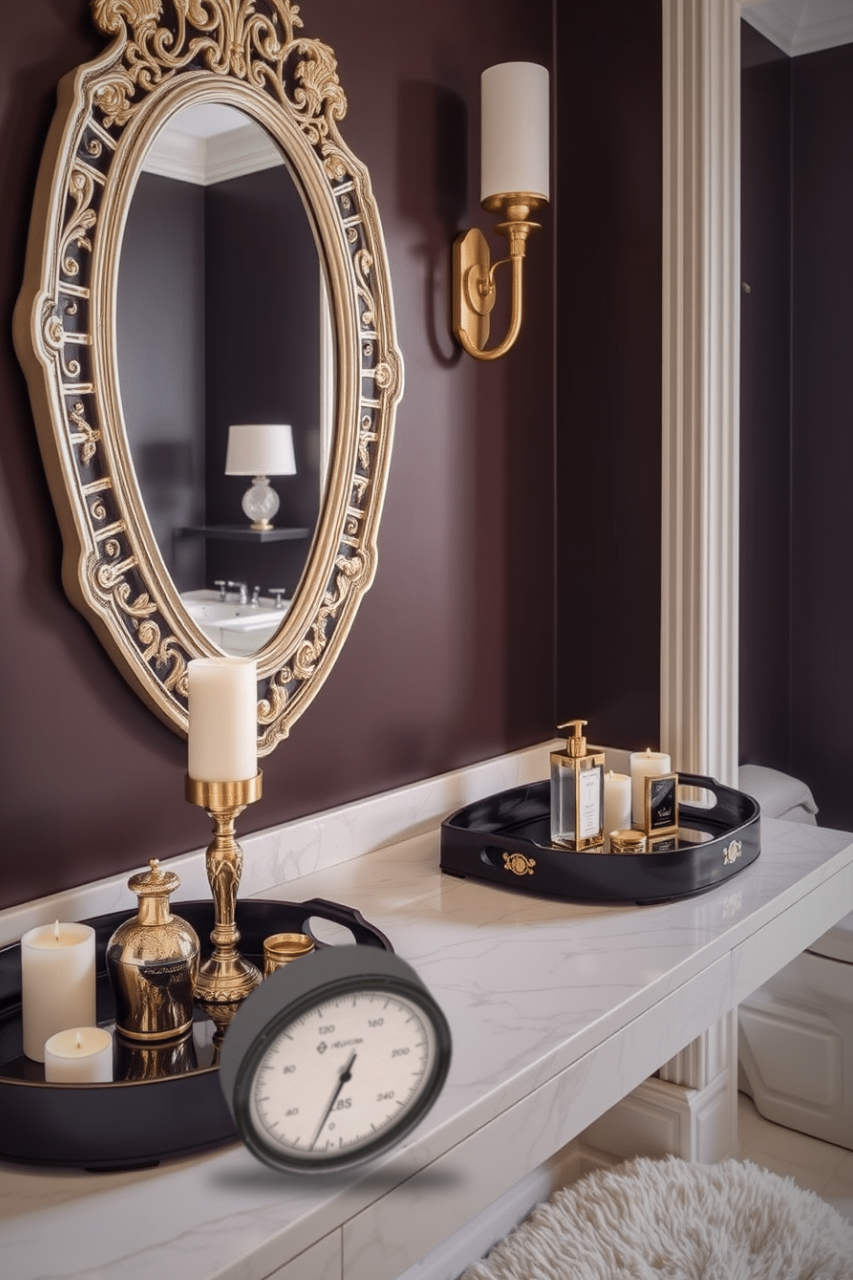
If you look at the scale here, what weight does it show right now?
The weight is 10 lb
